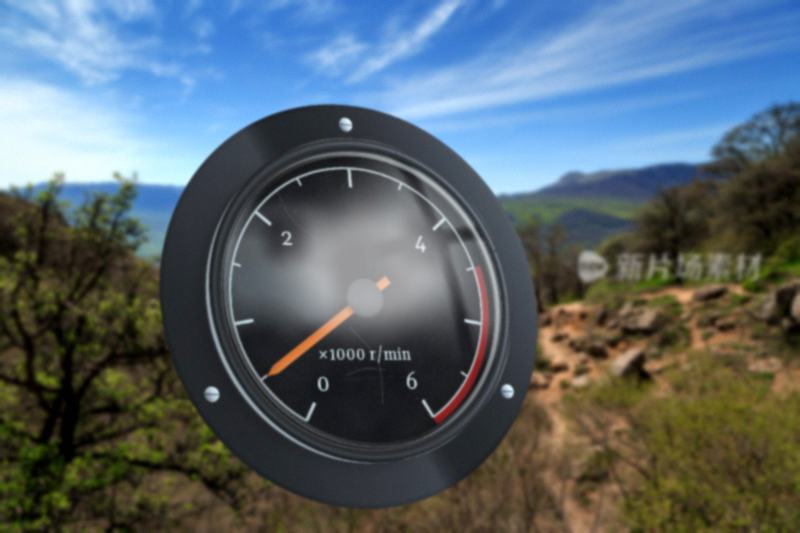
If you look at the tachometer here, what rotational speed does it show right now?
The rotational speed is 500 rpm
